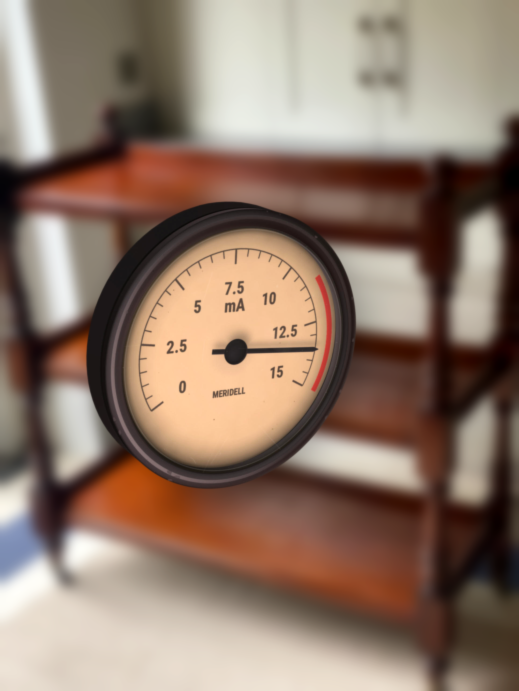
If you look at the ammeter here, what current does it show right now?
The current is 13.5 mA
